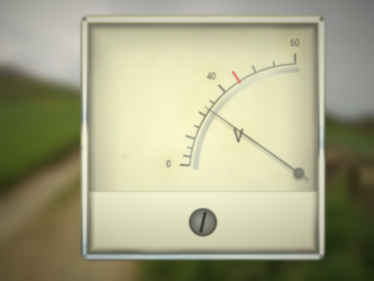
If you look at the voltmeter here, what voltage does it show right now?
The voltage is 32.5 V
